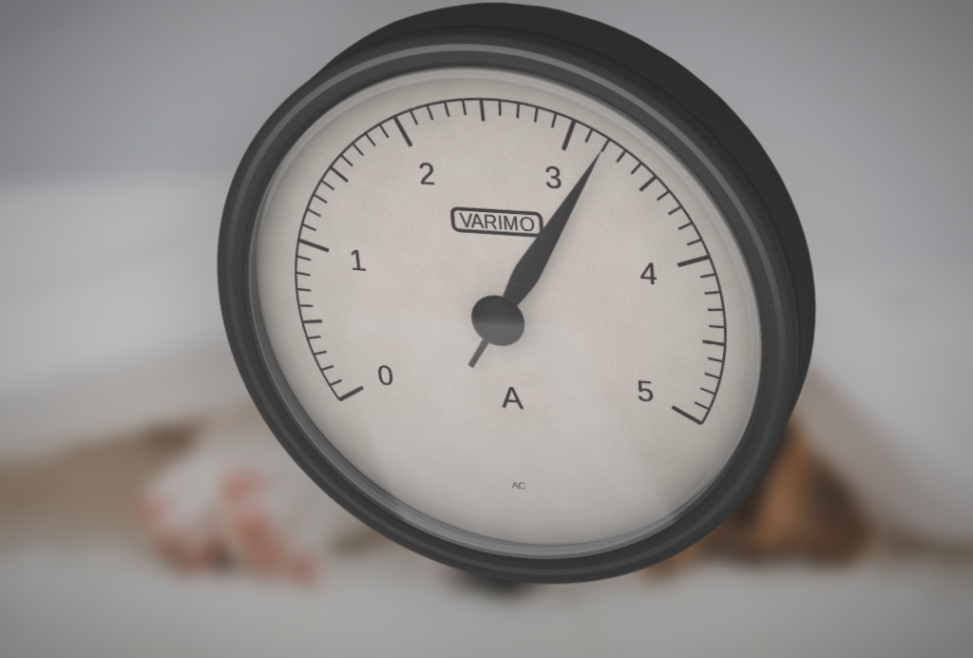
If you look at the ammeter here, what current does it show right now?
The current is 3.2 A
